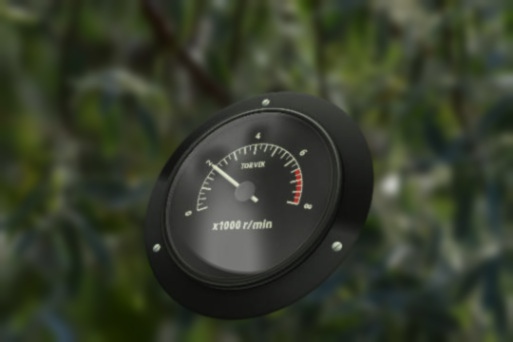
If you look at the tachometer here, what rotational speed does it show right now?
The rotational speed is 2000 rpm
